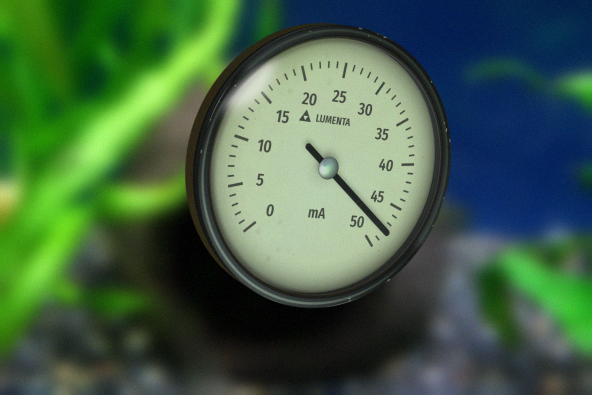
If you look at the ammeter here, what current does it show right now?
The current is 48 mA
